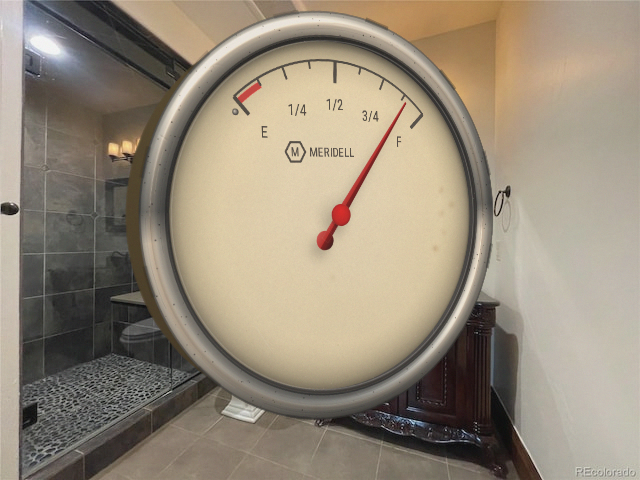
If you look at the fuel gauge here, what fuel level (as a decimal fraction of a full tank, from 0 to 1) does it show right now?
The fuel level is 0.875
